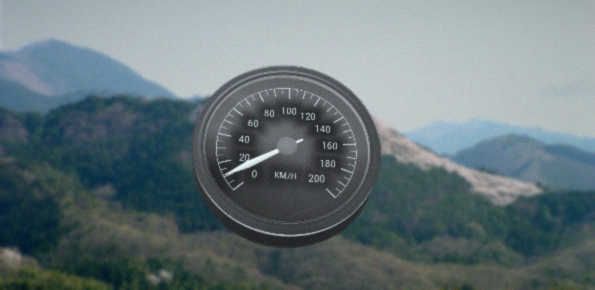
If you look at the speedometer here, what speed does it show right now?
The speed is 10 km/h
